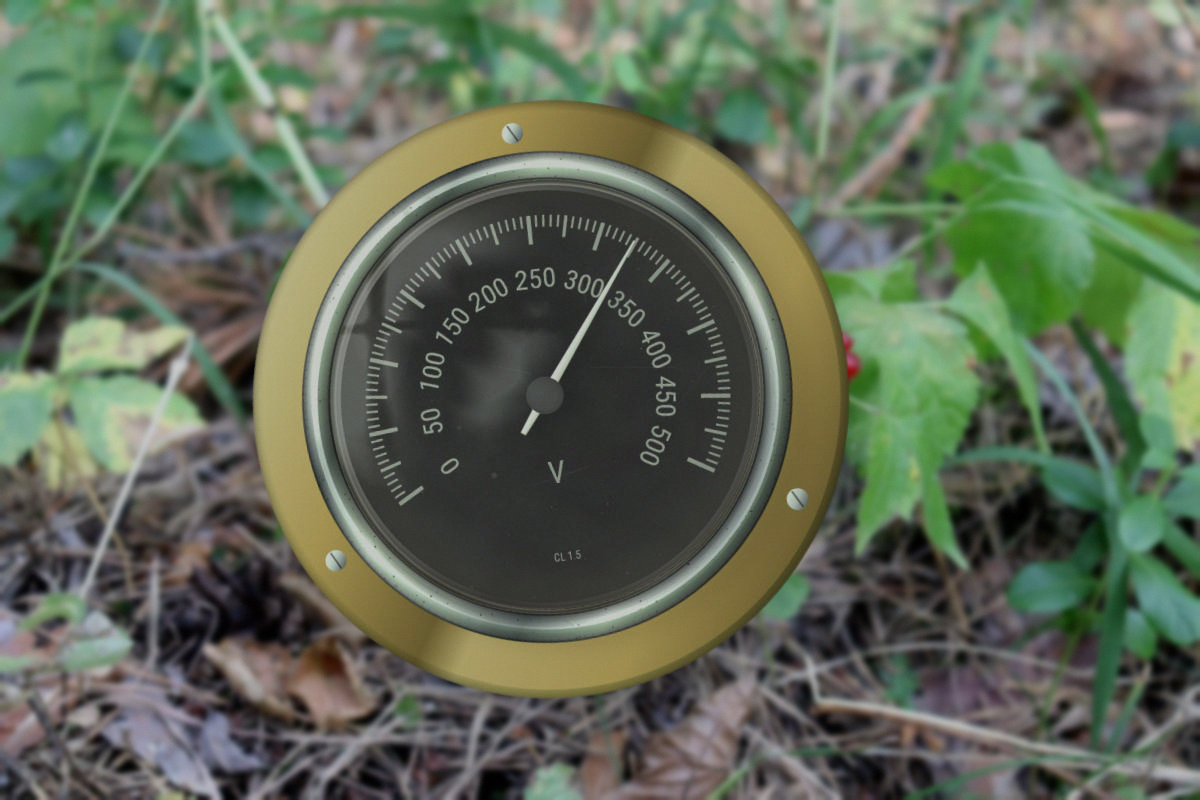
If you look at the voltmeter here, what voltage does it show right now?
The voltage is 325 V
